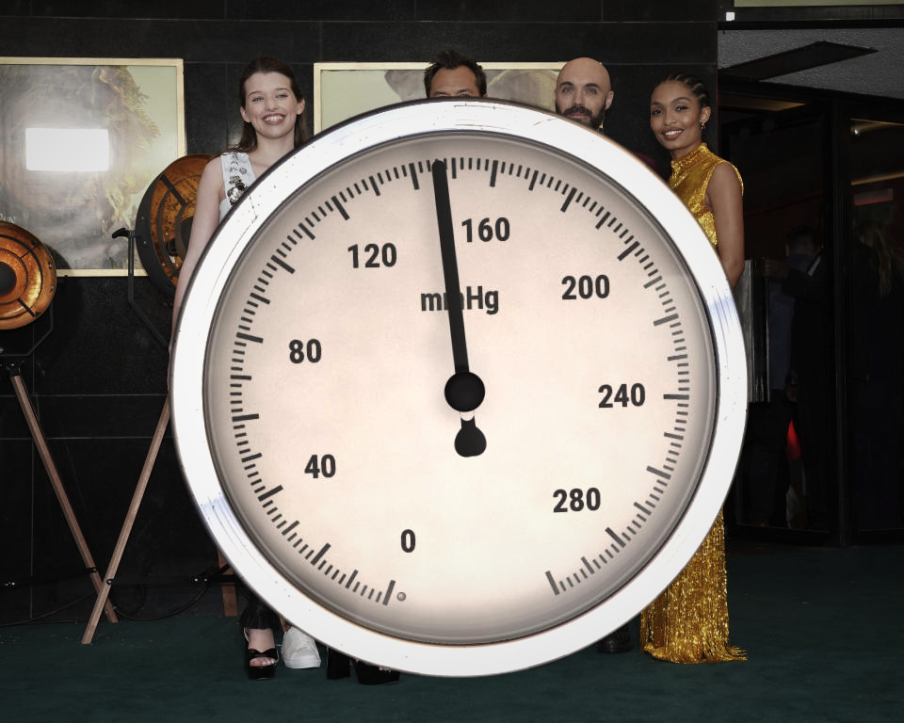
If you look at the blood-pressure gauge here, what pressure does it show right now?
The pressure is 146 mmHg
